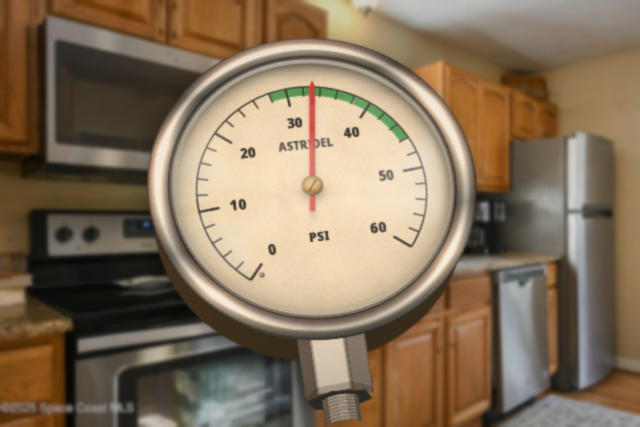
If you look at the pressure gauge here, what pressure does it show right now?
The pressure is 33 psi
